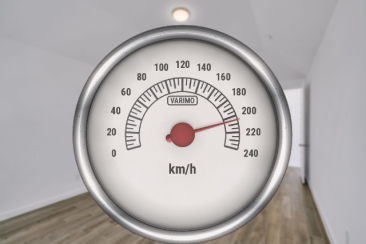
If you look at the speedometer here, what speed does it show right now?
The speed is 205 km/h
